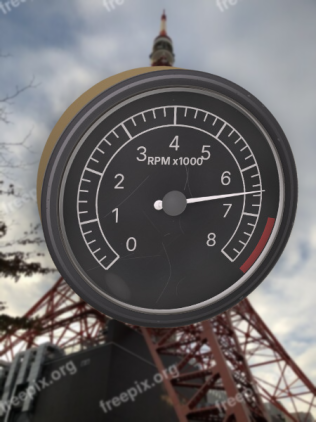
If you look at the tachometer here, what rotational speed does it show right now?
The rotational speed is 6500 rpm
